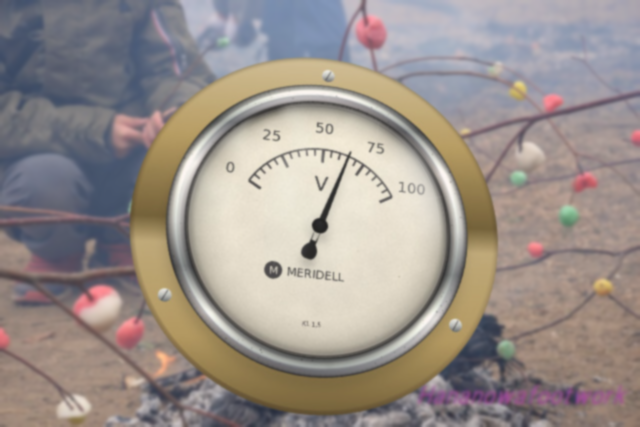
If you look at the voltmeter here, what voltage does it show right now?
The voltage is 65 V
